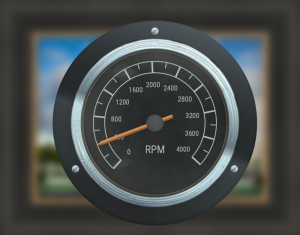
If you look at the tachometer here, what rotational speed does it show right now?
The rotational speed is 400 rpm
